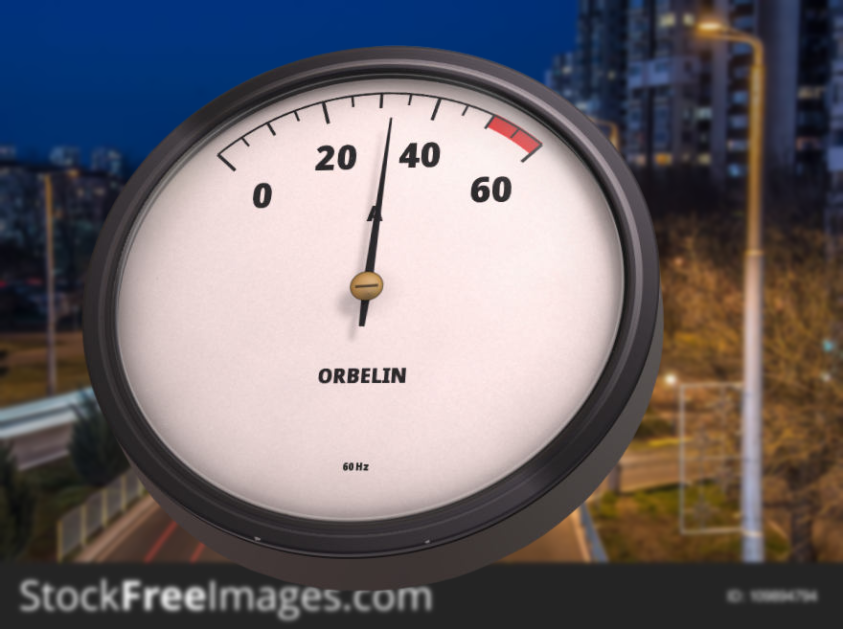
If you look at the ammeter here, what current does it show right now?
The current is 32.5 A
